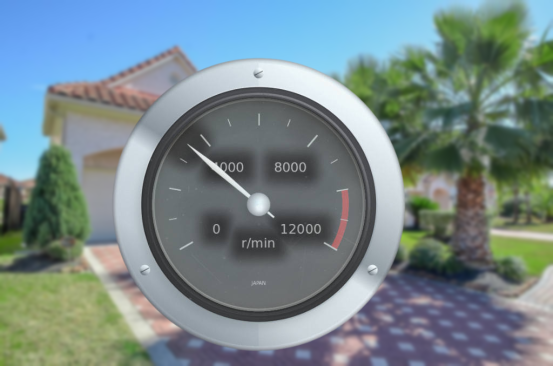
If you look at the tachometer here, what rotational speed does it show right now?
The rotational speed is 3500 rpm
